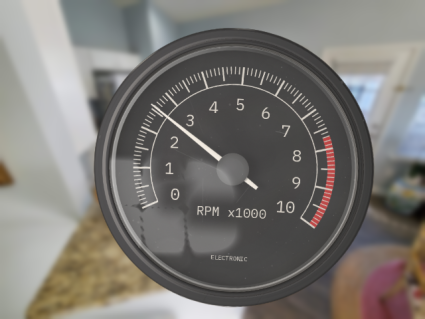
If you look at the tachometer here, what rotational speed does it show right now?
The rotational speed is 2600 rpm
